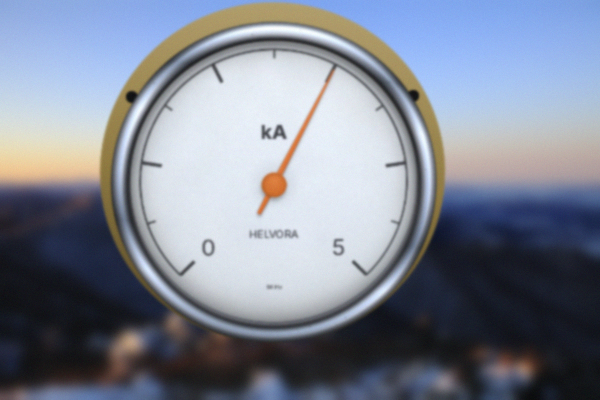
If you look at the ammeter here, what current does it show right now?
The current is 3 kA
